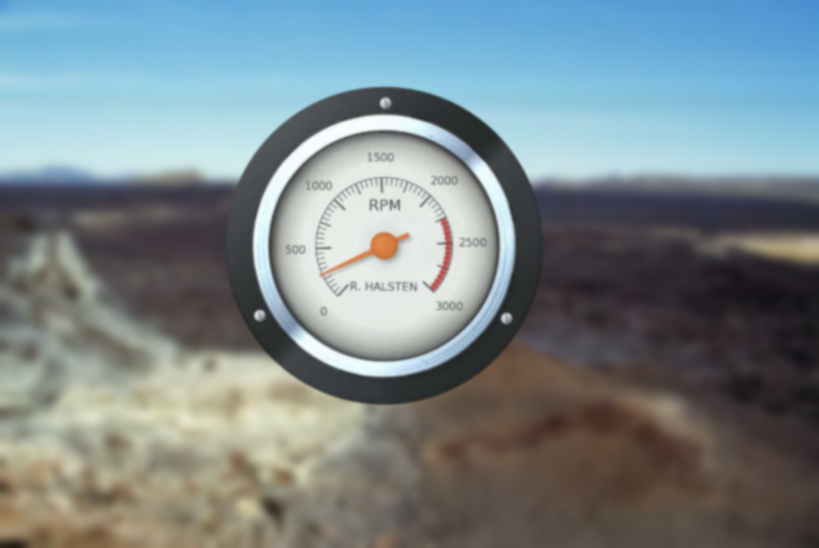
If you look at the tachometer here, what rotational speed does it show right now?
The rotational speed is 250 rpm
